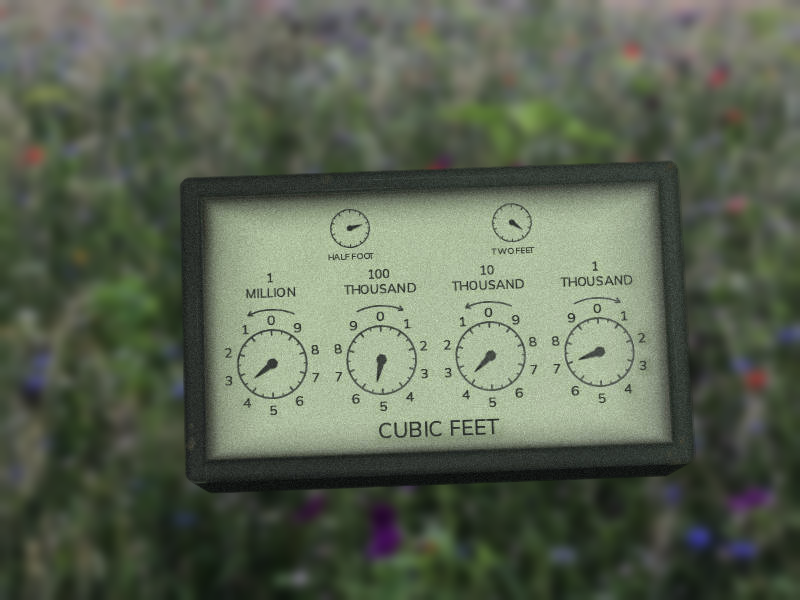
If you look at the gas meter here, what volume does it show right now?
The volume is 353700 ft³
